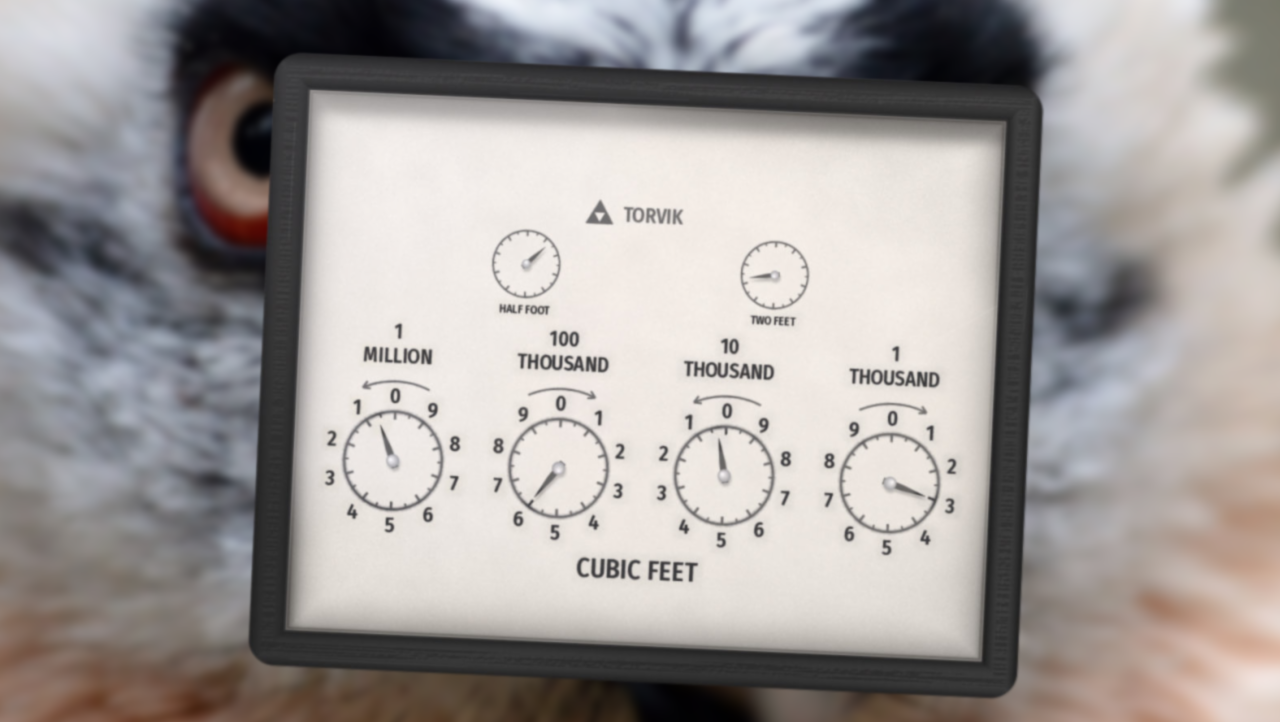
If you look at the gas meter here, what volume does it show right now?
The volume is 60300 ft³
